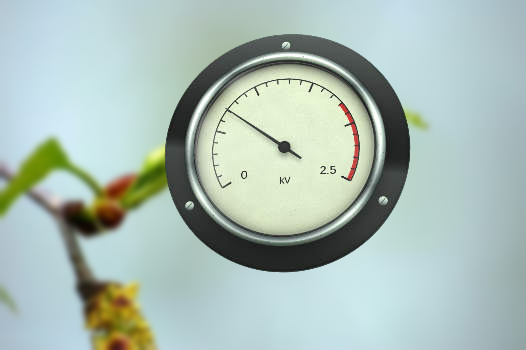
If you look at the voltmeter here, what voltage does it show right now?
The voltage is 0.7 kV
